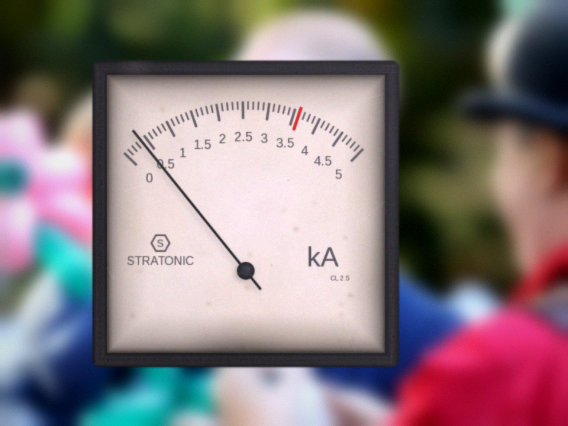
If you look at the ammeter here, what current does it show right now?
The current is 0.4 kA
